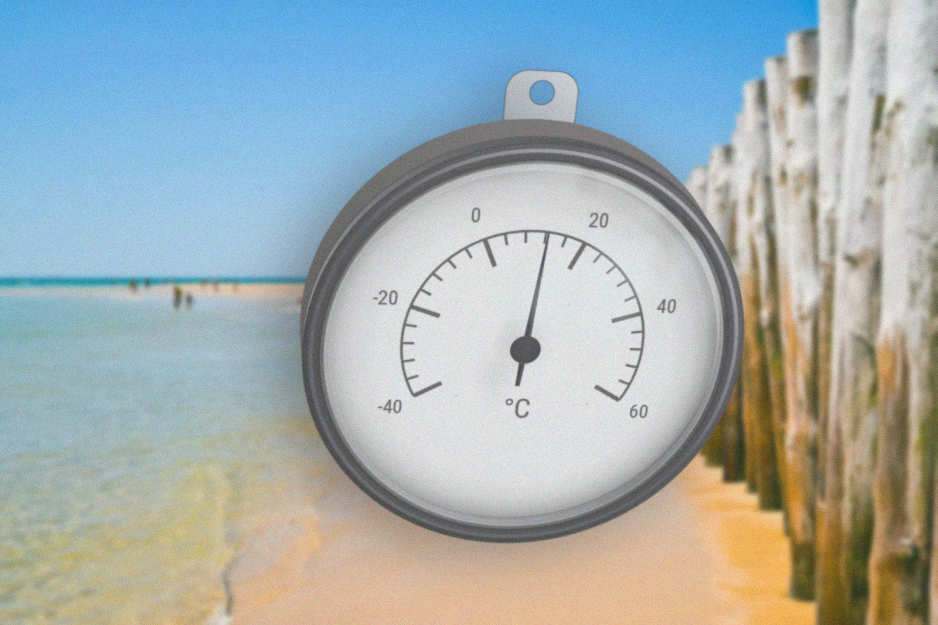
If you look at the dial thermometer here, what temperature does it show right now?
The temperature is 12 °C
